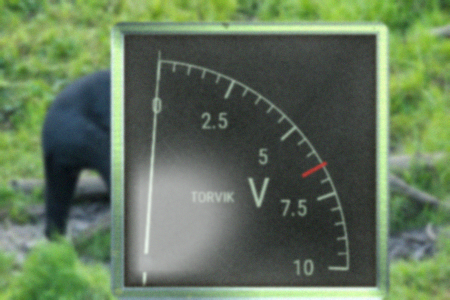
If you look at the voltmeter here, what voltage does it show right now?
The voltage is 0 V
